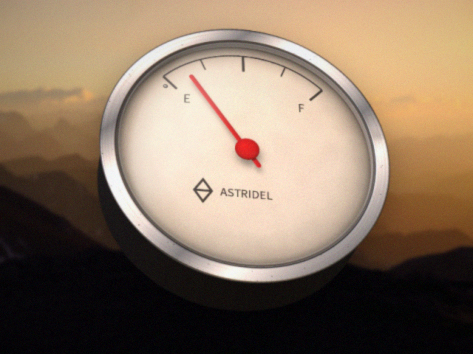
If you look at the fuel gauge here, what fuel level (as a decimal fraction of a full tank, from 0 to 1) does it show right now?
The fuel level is 0.125
